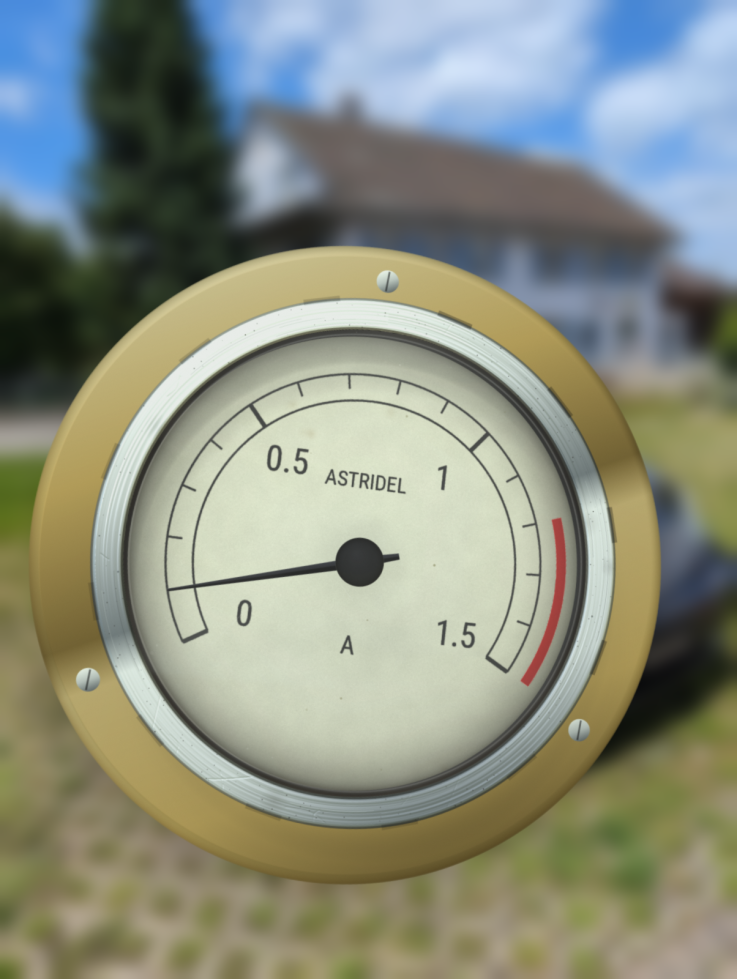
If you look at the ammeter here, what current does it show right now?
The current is 0.1 A
